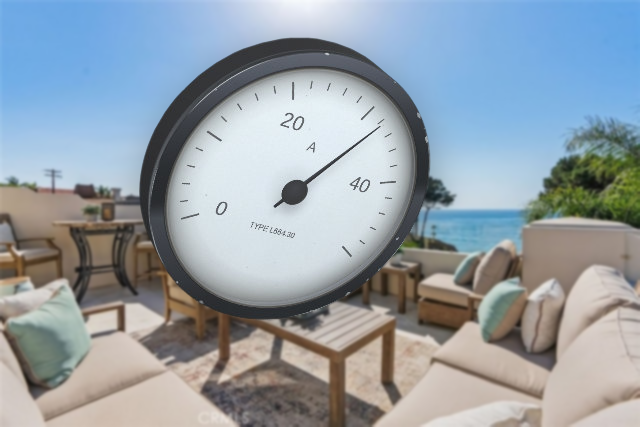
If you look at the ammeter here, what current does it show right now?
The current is 32 A
